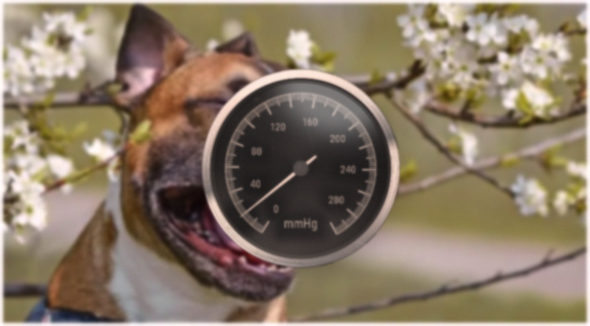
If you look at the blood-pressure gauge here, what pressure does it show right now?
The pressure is 20 mmHg
